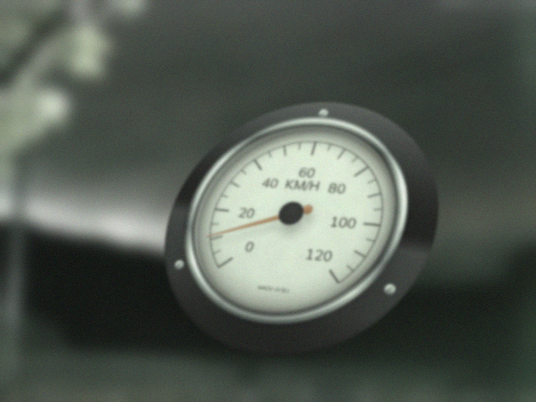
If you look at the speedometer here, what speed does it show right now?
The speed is 10 km/h
